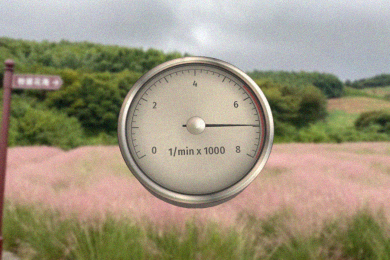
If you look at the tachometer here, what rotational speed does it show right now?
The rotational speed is 7000 rpm
